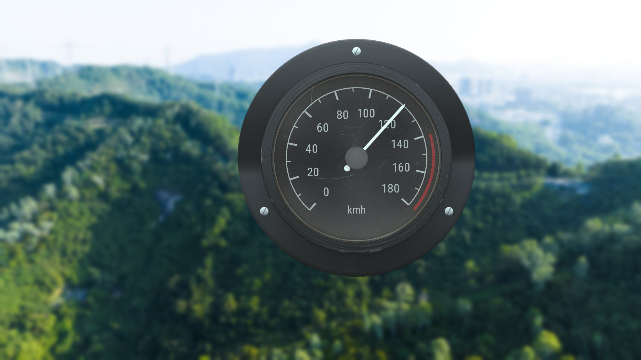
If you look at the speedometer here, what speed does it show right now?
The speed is 120 km/h
